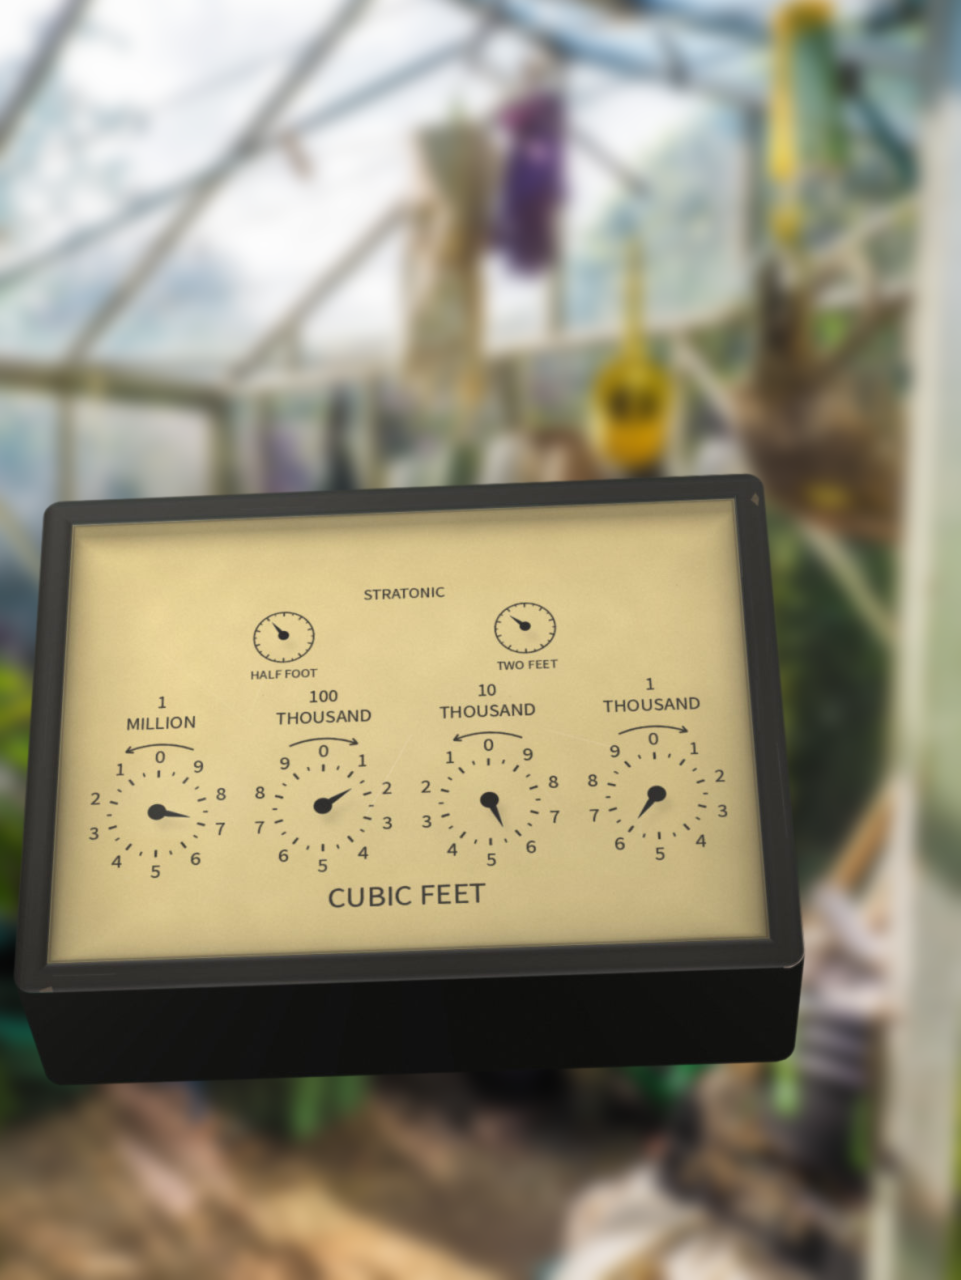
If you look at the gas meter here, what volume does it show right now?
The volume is 715600 ft³
